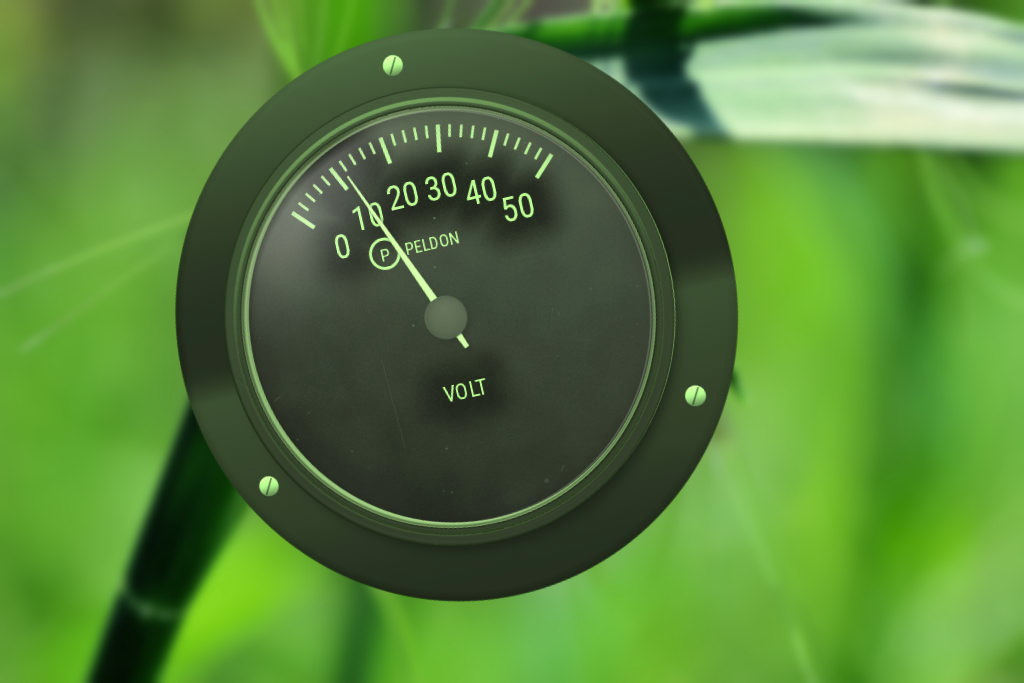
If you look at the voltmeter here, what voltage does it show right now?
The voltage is 12 V
